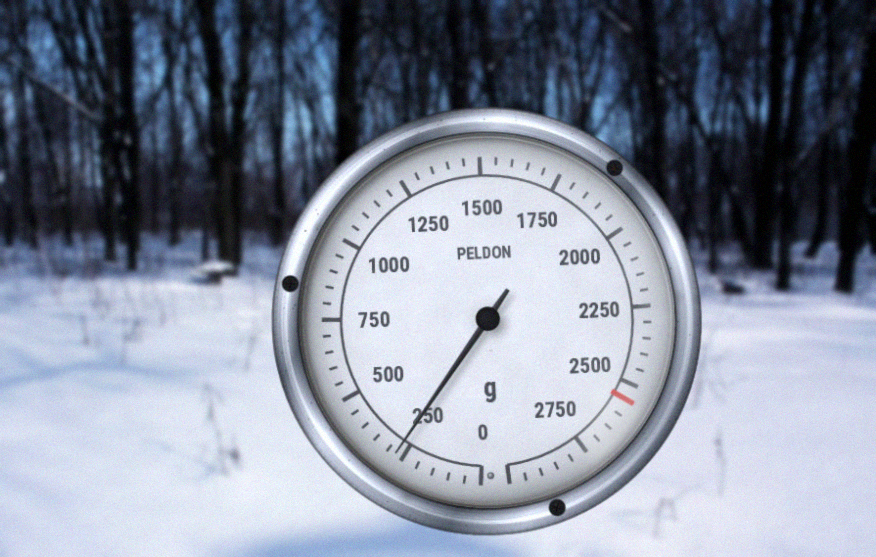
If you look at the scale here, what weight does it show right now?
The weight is 275 g
